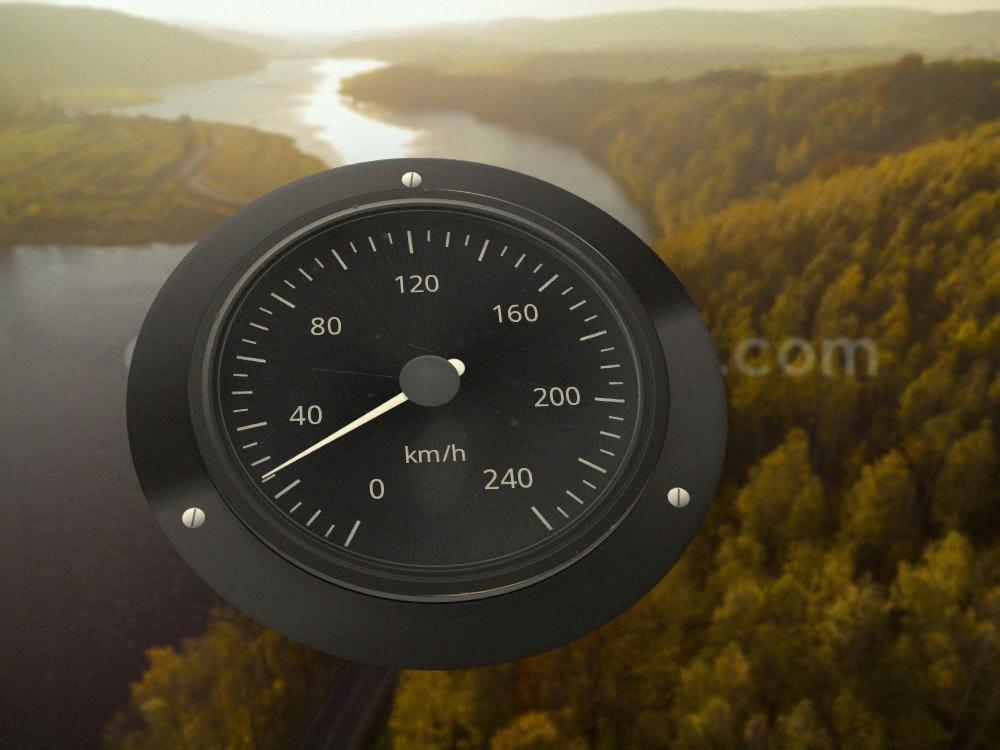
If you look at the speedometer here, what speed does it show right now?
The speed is 25 km/h
